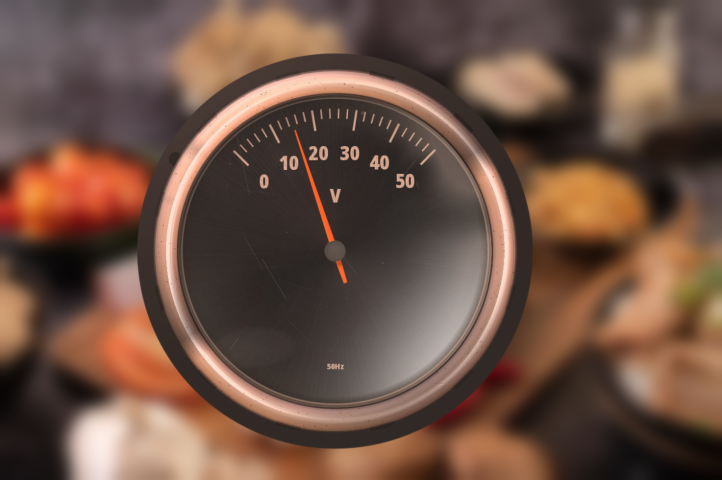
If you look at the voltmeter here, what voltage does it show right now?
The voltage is 15 V
